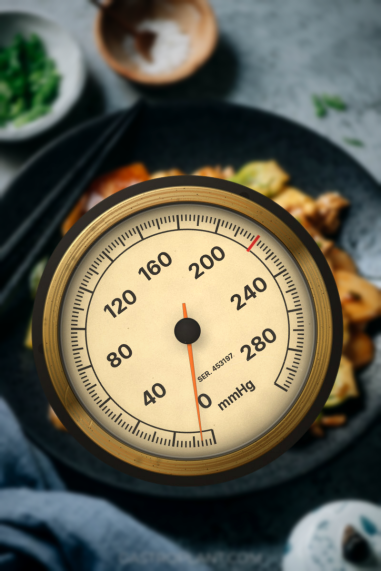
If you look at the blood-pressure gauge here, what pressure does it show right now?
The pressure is 6 mmHg
